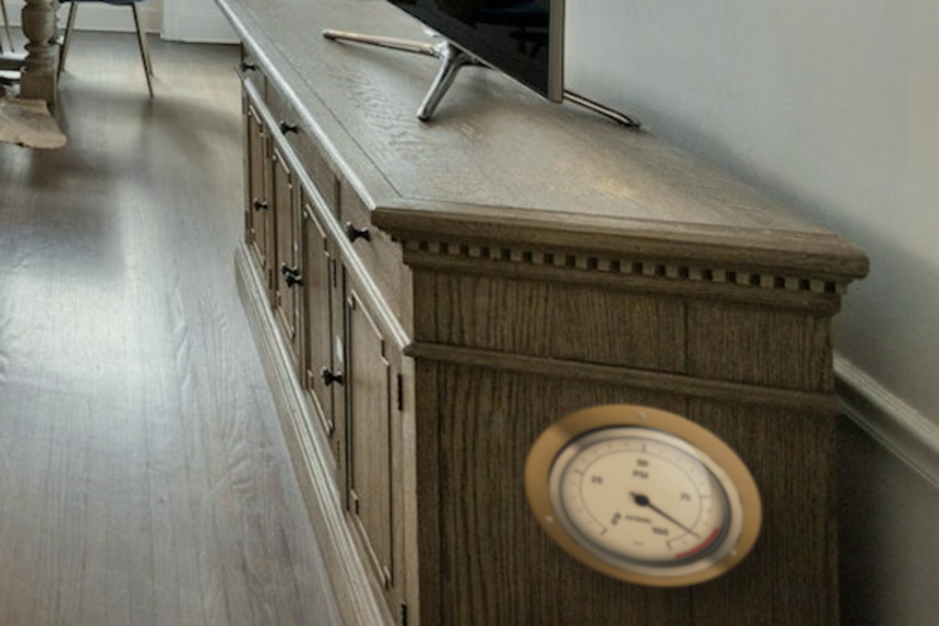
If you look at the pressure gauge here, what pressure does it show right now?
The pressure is 90 psi
